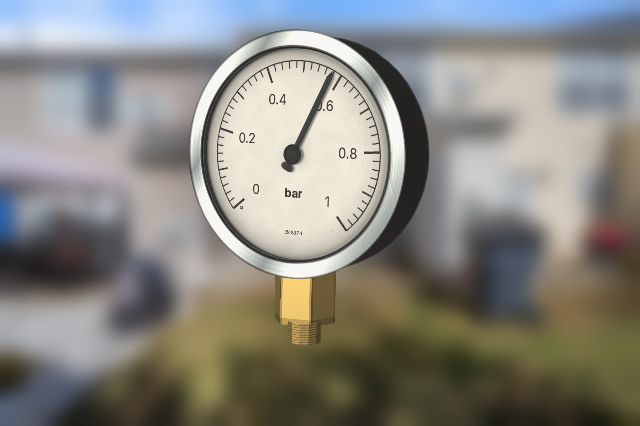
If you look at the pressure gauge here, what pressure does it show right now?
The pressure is 0.58 bar
